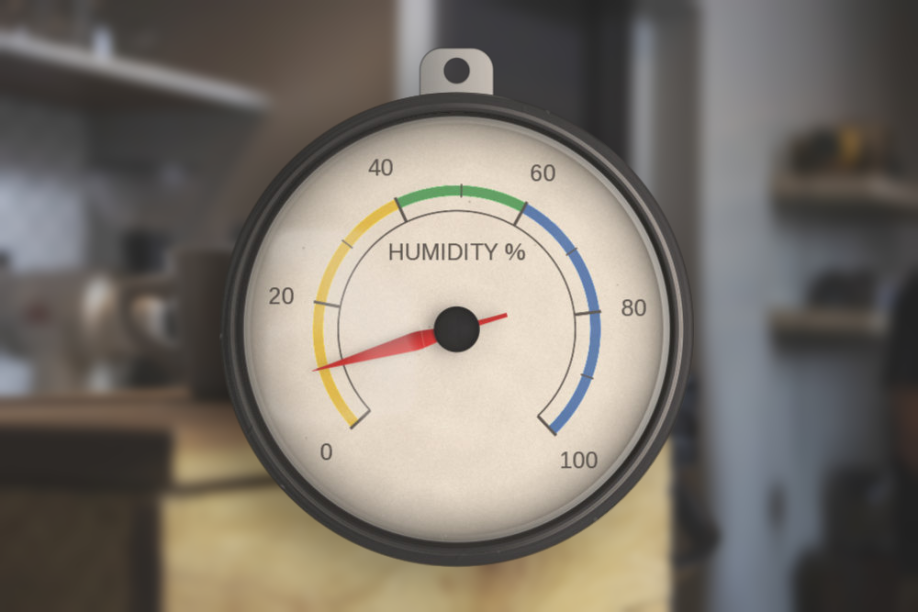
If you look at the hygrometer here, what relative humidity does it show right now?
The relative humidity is 10 %
